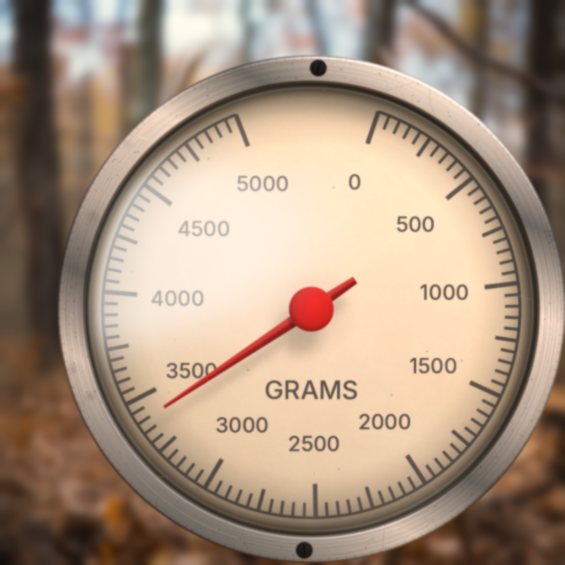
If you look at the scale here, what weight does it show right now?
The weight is 3400 g
